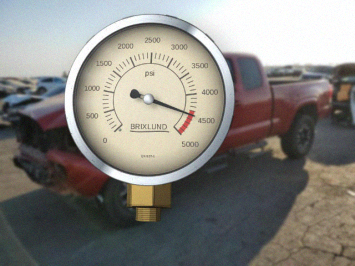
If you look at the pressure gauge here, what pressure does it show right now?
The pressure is 4500 psi
